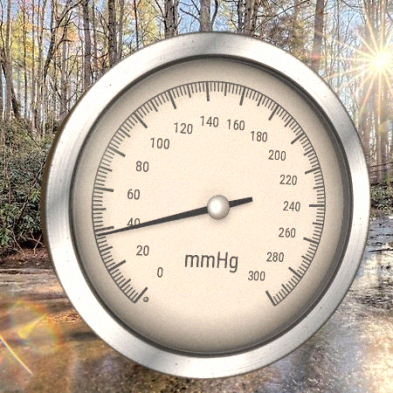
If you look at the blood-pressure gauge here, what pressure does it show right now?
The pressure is 38 mmHg
